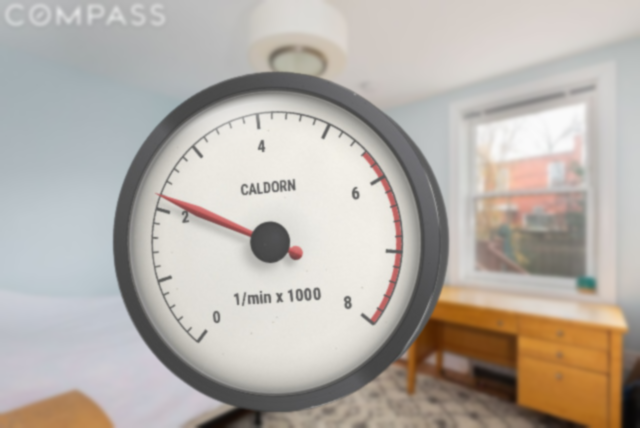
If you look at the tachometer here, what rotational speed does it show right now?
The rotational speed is 2200 rpm
